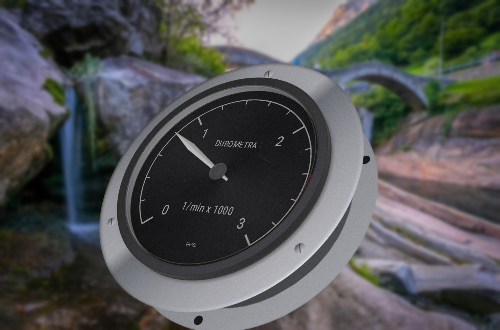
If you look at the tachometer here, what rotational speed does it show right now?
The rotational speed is 800 rpm
